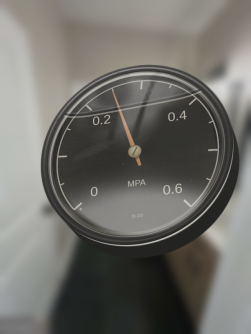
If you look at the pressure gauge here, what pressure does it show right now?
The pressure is 0.25 MPa
